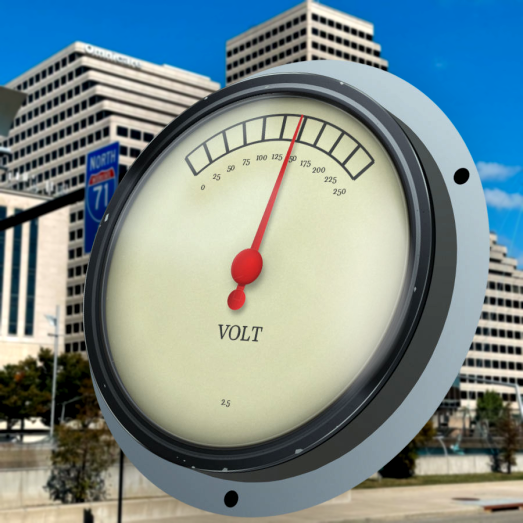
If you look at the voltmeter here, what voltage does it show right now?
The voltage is 150 V
